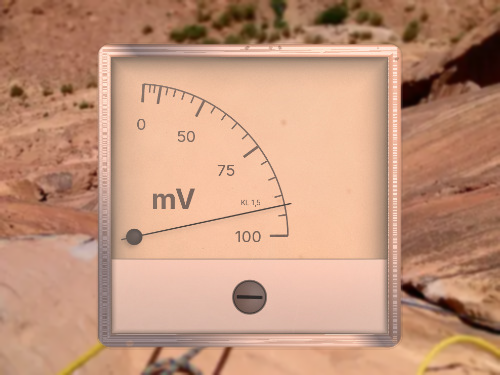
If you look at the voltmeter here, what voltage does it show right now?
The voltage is 92.5 mV
